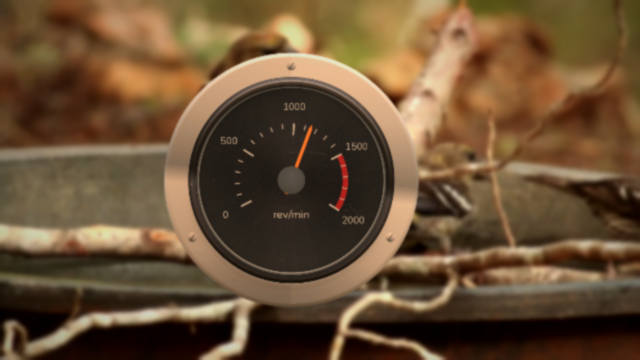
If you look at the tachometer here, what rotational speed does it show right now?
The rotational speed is 1150 rpm
